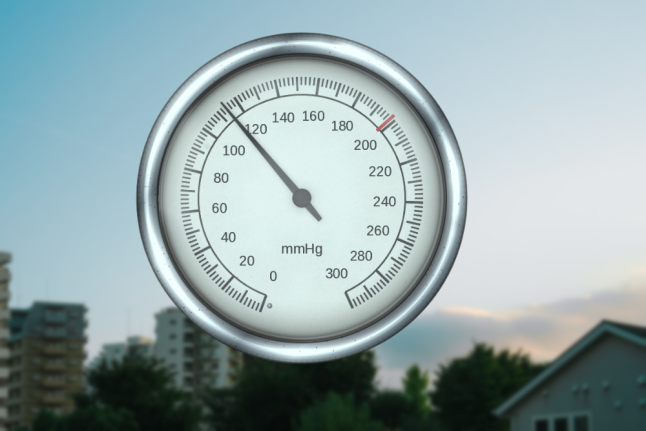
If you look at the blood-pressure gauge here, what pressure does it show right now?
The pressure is 114 mmHg
